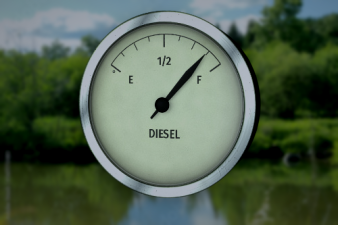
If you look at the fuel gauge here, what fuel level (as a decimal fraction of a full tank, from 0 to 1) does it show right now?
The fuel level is 0.875
